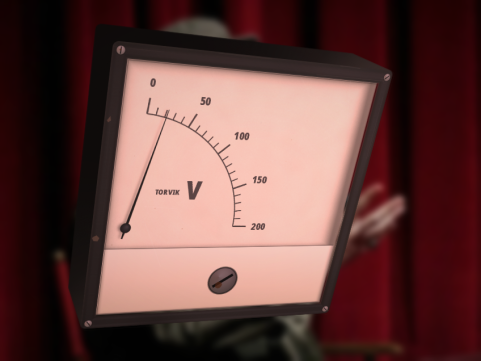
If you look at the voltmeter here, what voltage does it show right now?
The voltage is 20 V
